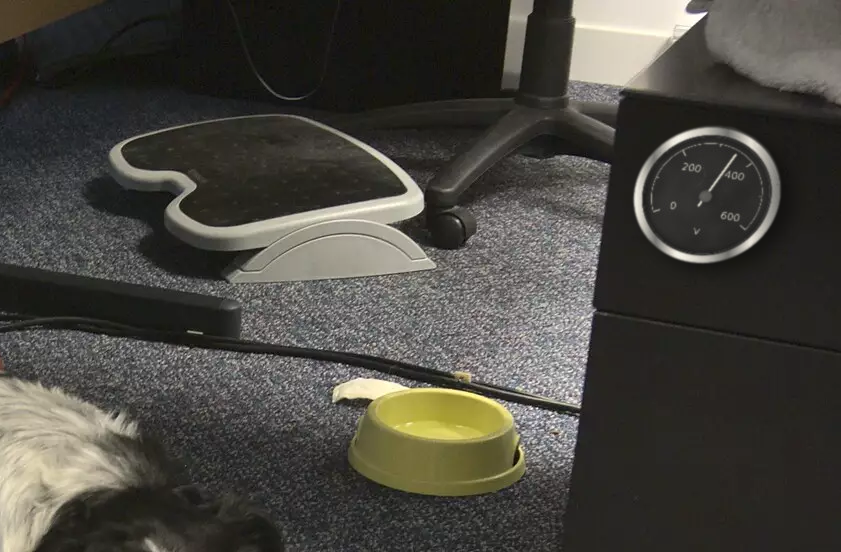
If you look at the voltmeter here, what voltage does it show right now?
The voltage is 350 V
